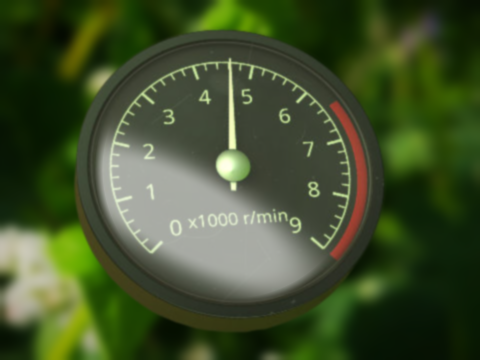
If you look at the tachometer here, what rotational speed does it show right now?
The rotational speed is 4600 rpm
